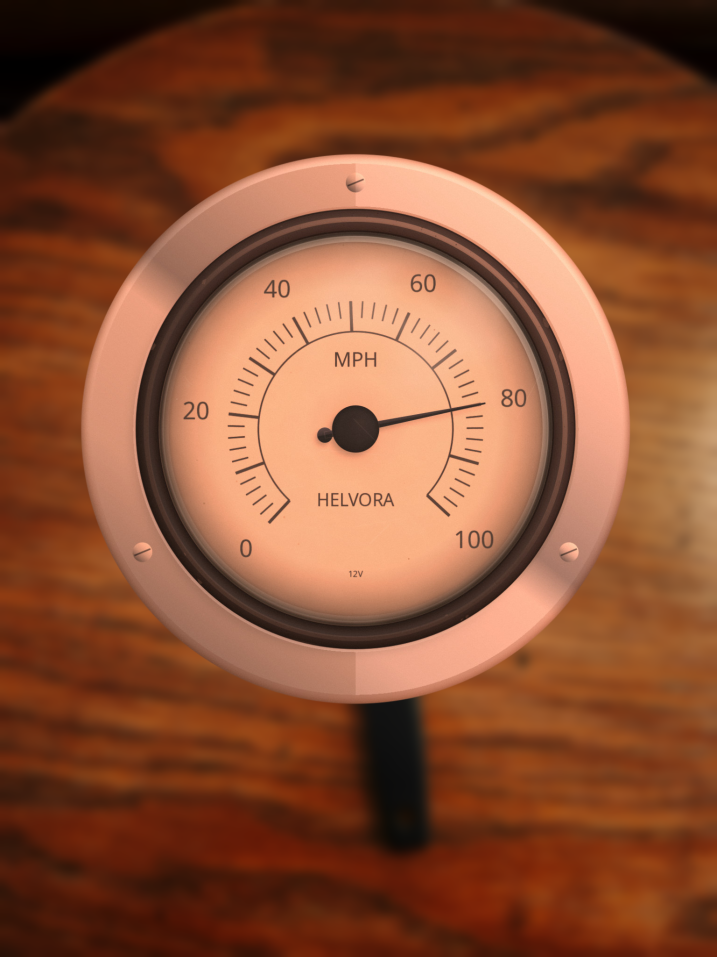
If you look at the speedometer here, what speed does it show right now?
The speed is 80 mph
